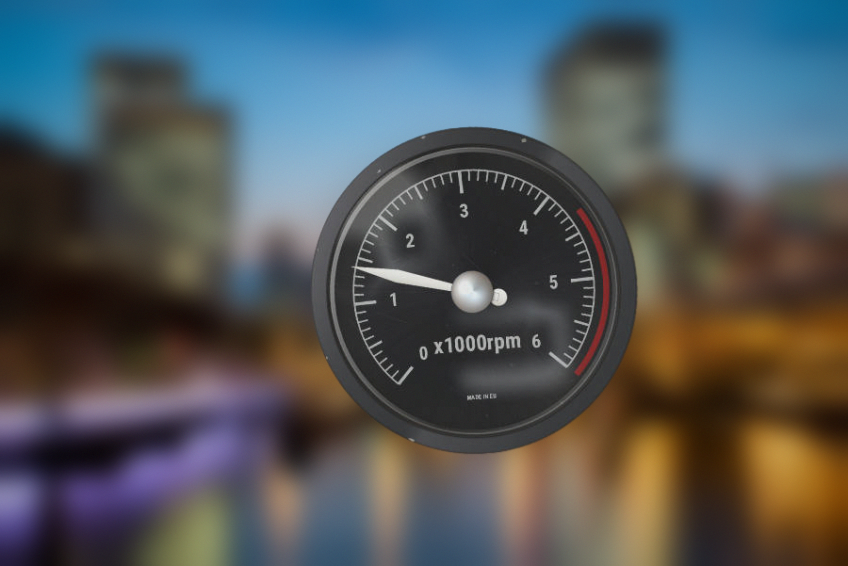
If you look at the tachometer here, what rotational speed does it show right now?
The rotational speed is 1400 rpm
